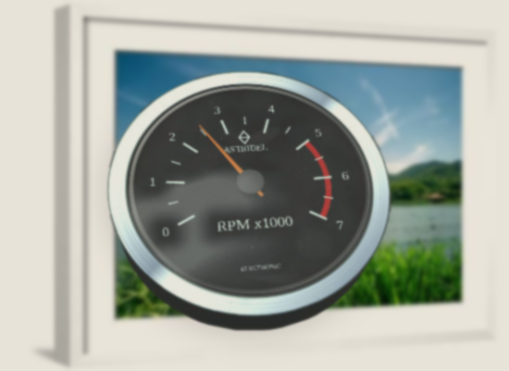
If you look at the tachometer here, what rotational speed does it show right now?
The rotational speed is 2500 rpm
